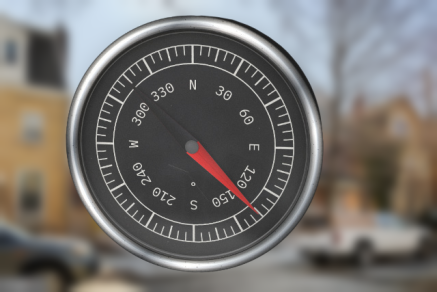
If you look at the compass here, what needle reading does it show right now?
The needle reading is 135 °
